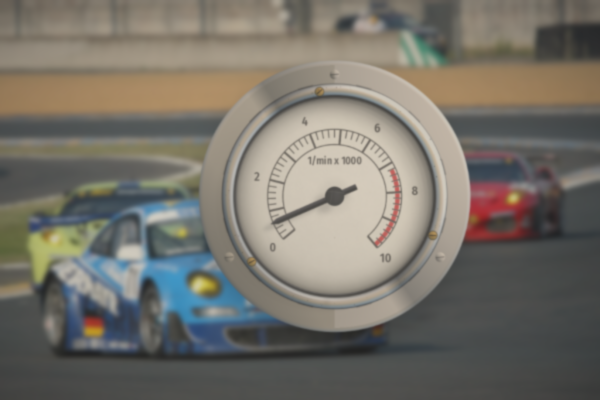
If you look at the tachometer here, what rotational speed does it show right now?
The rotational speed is 600 rpm
